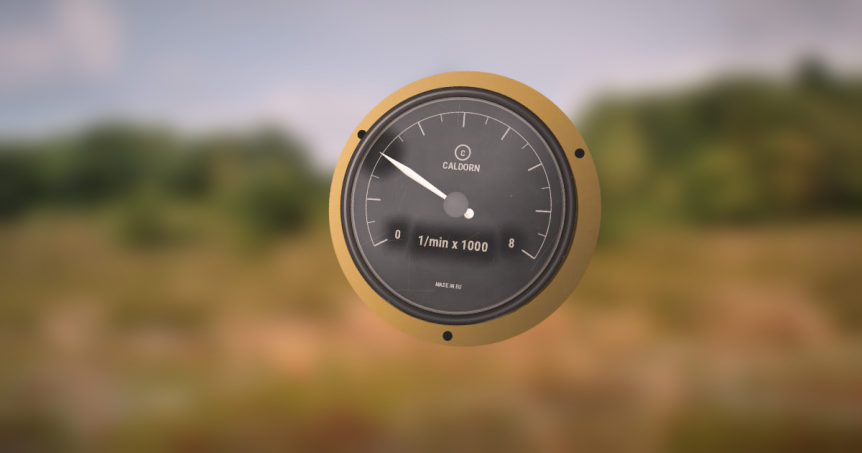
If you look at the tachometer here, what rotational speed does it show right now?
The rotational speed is 2000 rpm
